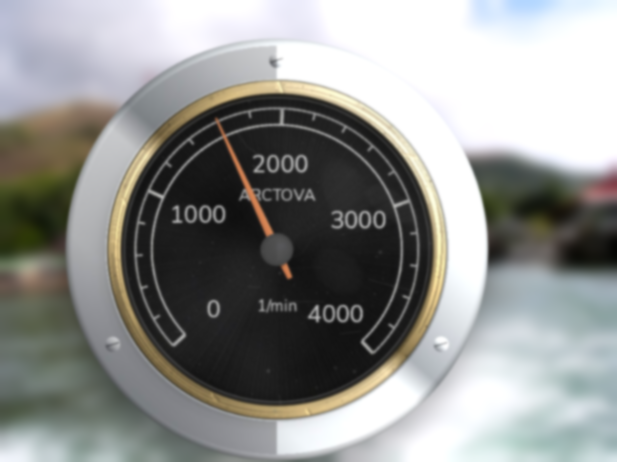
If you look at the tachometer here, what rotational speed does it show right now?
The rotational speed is 1600 rpm
